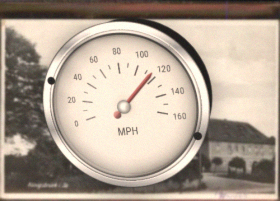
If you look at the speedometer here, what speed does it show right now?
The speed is 115 mph
